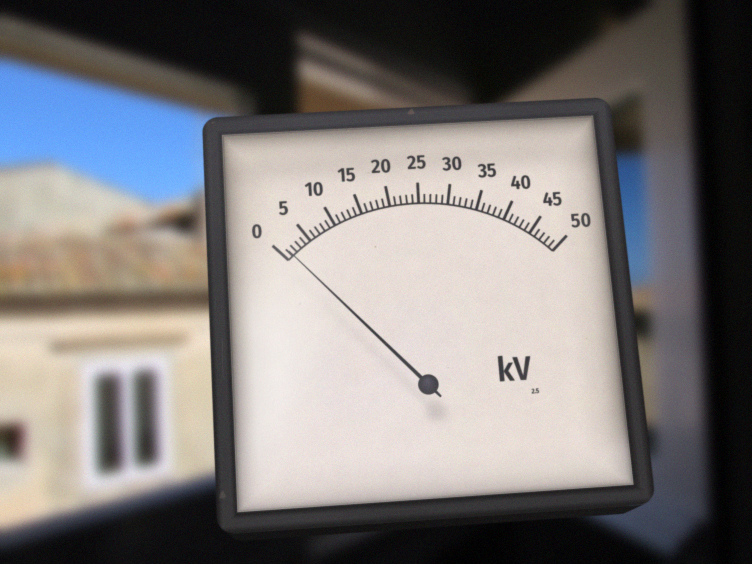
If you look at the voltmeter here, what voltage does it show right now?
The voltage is 1 kV
